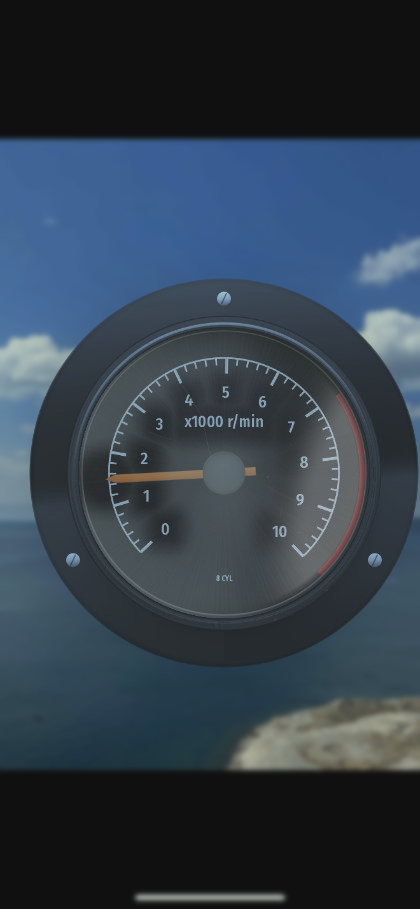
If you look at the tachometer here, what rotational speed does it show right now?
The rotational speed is 1500 rpm
